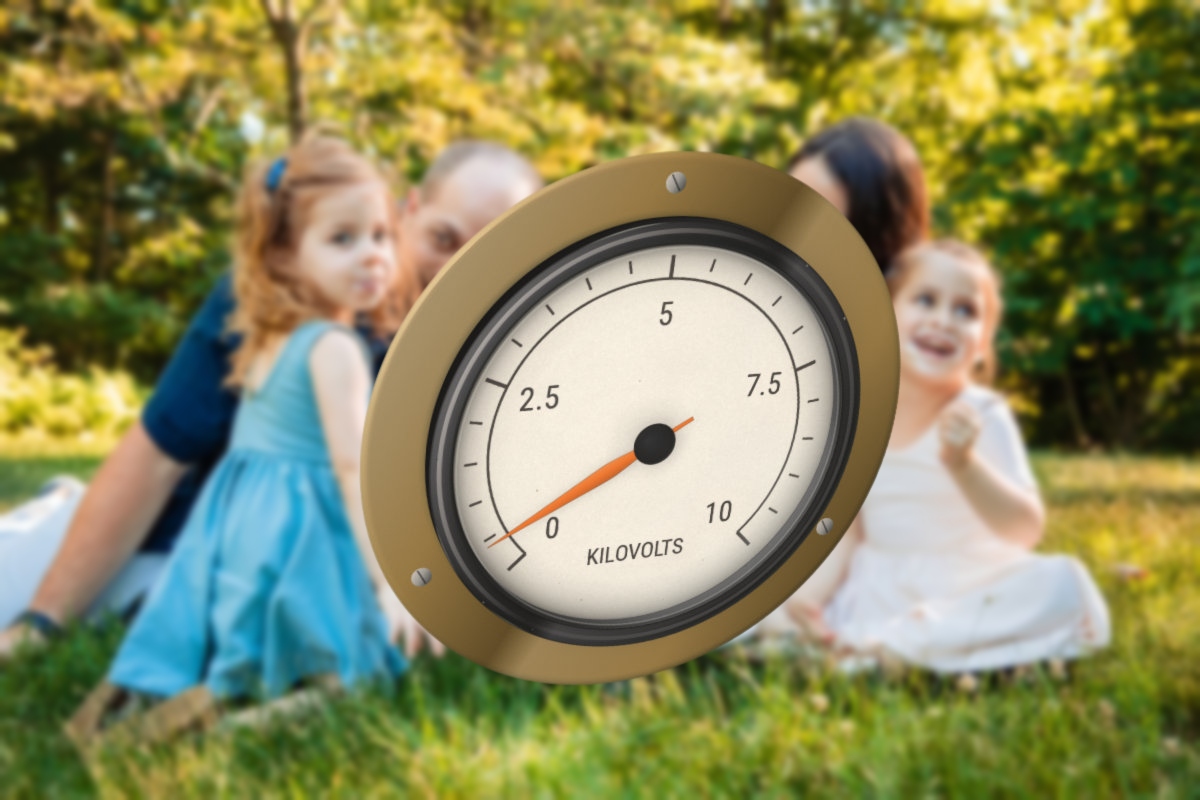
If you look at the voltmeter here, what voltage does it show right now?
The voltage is 0.5 kV
